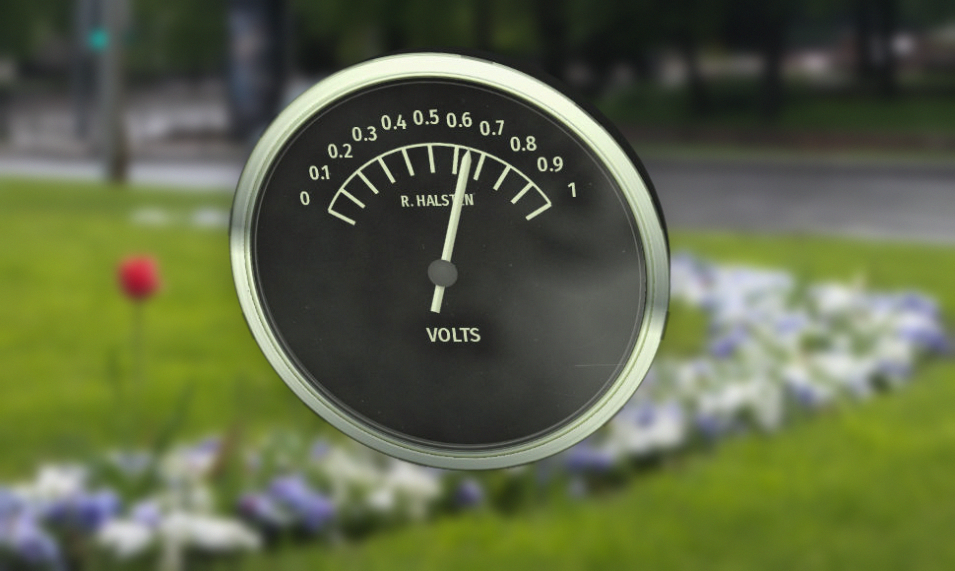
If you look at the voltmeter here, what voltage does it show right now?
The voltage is 0.65 V
